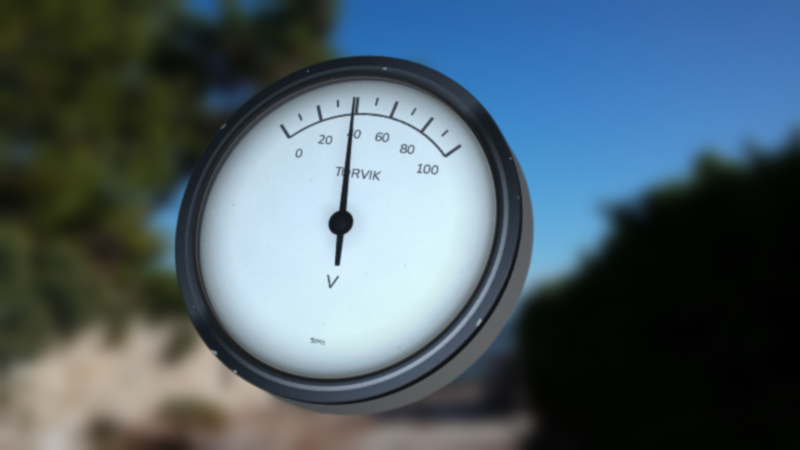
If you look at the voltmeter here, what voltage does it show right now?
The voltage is 40 V
